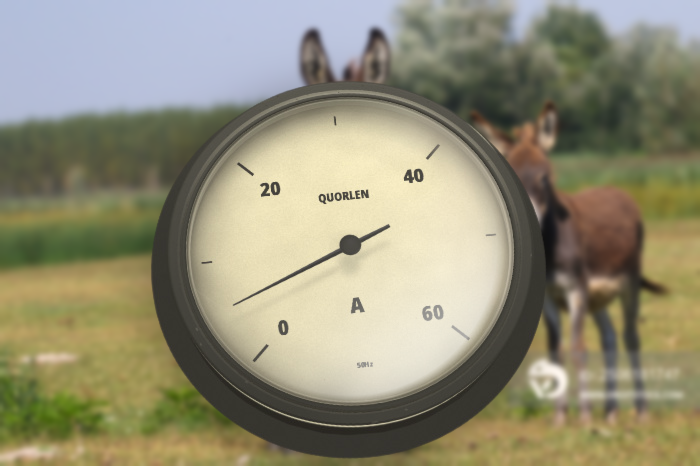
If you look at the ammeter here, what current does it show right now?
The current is 5 A
